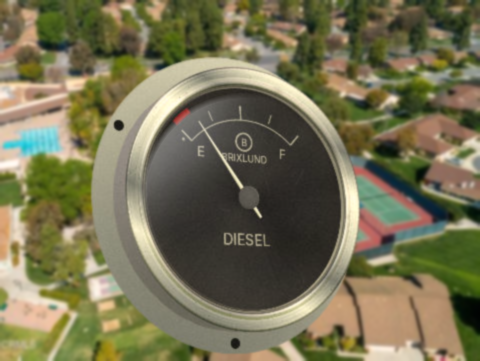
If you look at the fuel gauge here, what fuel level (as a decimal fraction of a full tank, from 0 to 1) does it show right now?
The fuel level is 0.125
